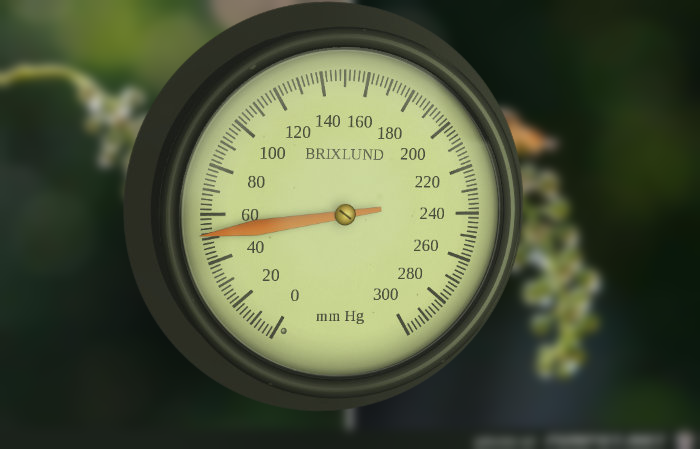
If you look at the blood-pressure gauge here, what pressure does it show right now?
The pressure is 52 mmHg
